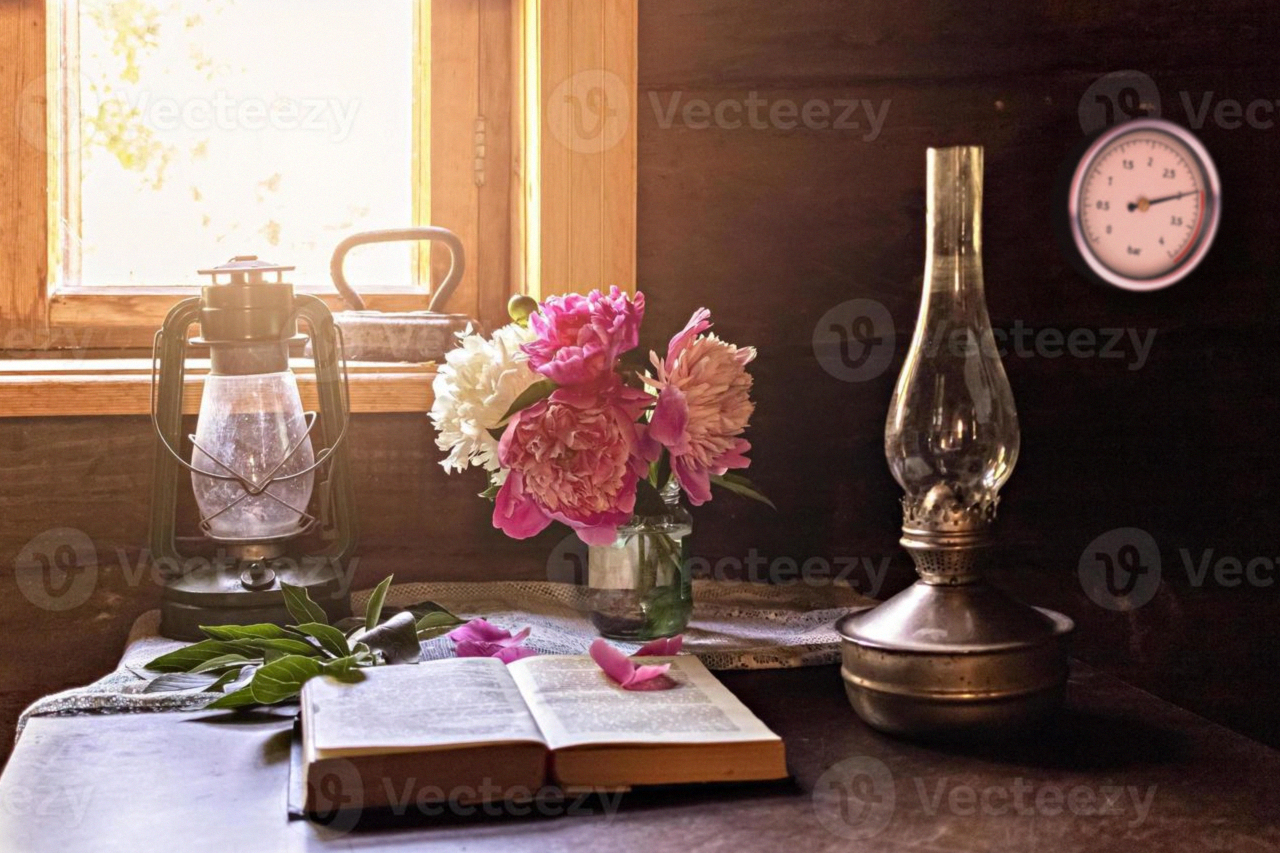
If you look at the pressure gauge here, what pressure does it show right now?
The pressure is 3 bar
